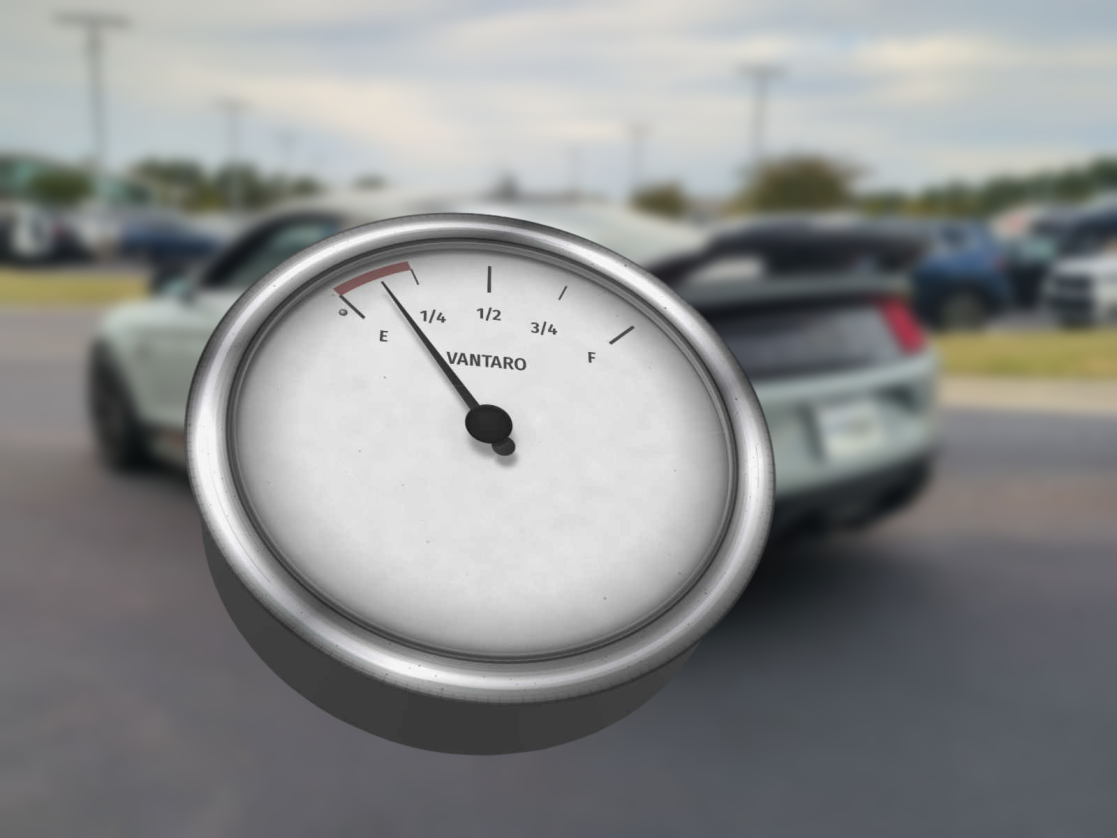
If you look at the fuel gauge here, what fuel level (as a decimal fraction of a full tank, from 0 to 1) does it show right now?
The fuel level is 0.125
